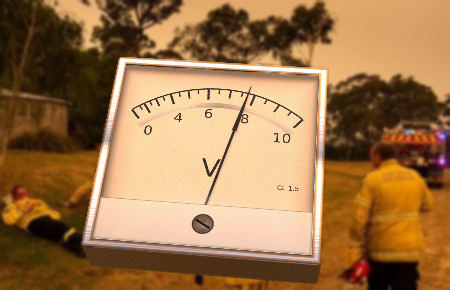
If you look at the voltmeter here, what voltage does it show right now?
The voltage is 7.75 V
